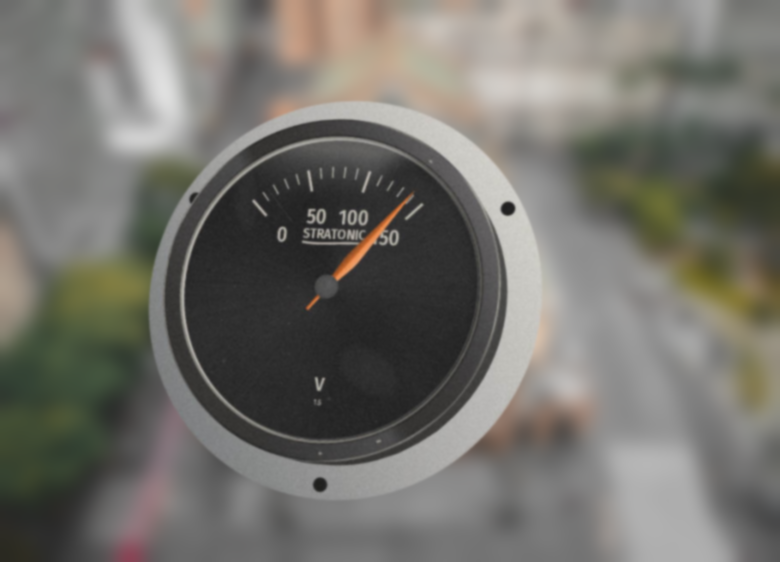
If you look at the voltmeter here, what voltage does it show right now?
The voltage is 140 V
